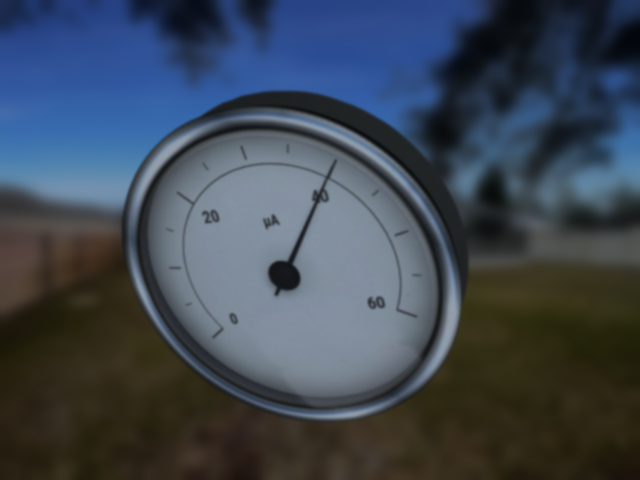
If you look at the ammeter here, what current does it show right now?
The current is 40 µA
